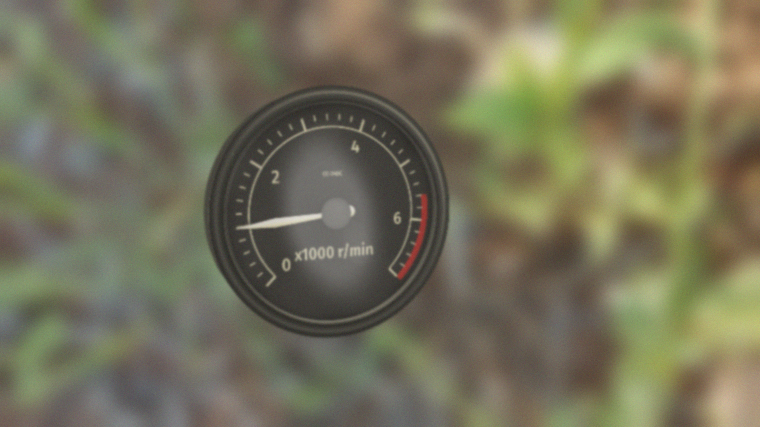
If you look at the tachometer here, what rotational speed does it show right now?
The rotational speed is 1000 rpm
